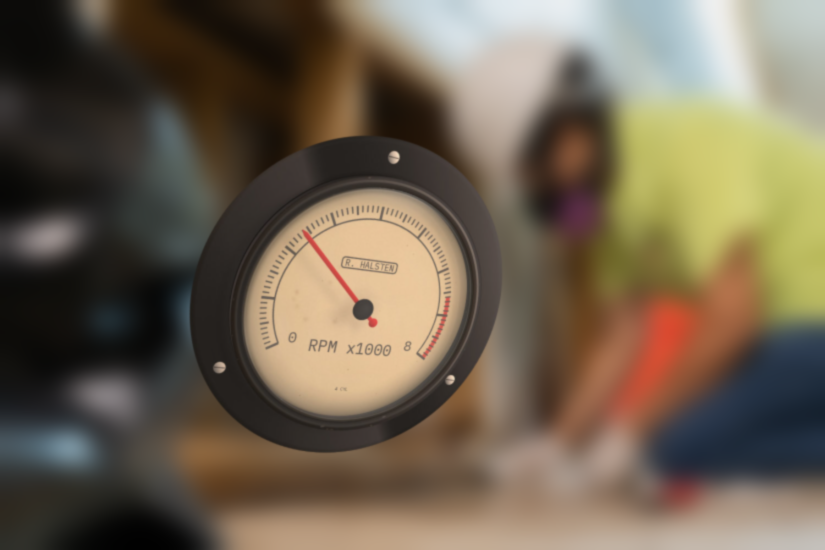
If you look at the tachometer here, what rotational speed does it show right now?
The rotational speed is 2400 rpm
